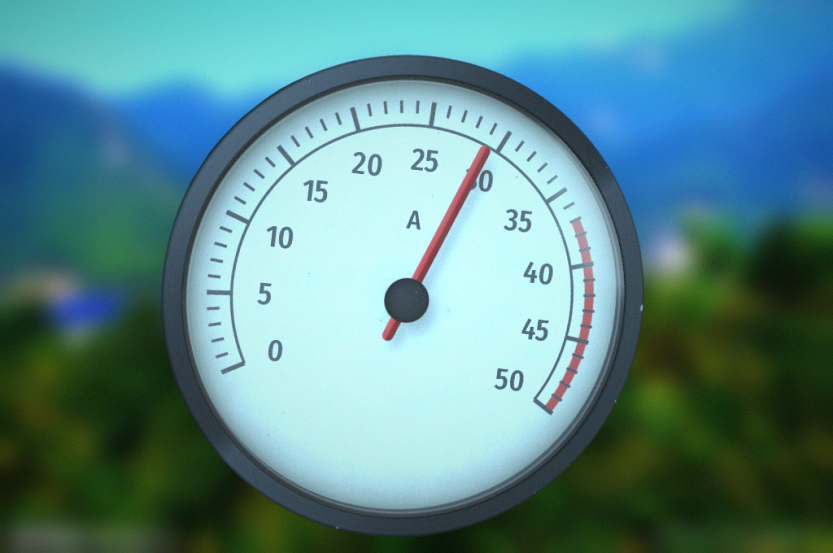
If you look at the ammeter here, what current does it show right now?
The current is 29 A
